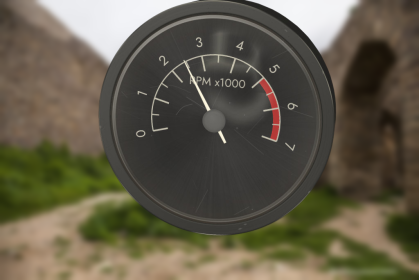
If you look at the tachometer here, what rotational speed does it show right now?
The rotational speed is 2500 rpm
